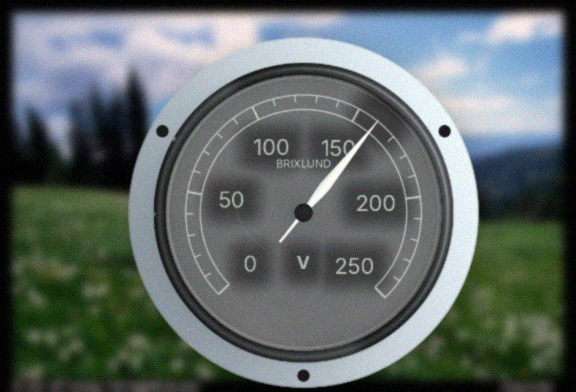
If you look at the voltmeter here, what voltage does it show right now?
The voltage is 160 V
